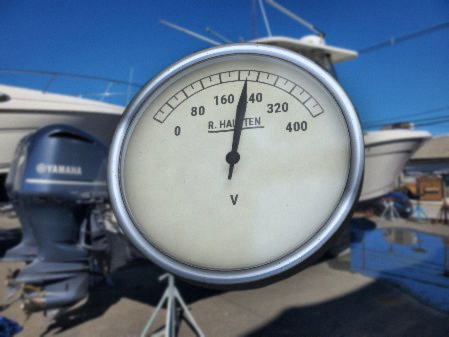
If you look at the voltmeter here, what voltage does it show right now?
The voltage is 220 V
